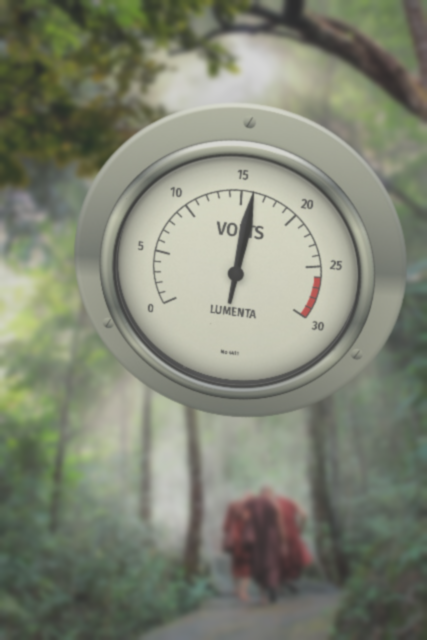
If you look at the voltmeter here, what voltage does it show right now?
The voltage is 16 V
